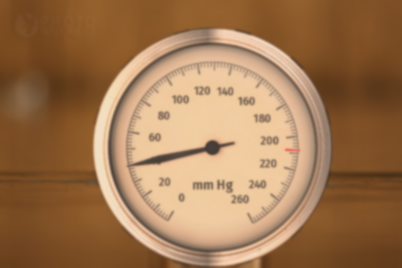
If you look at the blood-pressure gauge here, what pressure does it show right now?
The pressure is 40 mmHg
